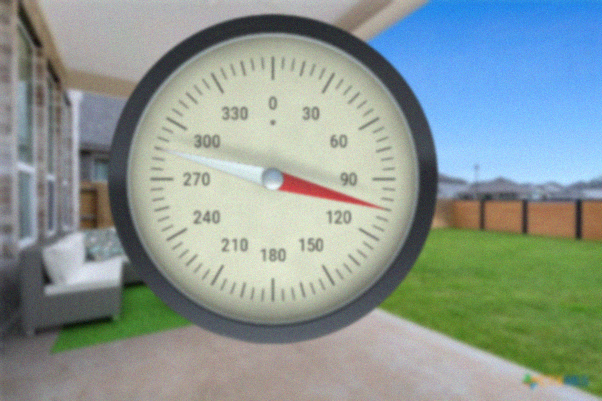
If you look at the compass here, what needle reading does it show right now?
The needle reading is 105 °
